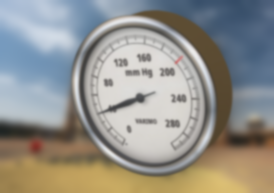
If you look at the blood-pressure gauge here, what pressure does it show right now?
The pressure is 40 mmHg
